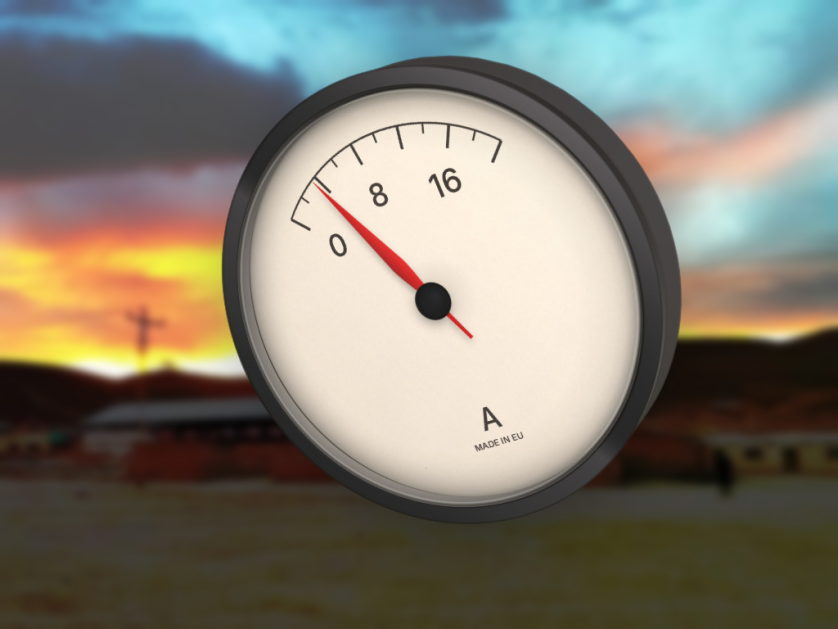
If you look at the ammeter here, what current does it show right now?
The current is 4 A
